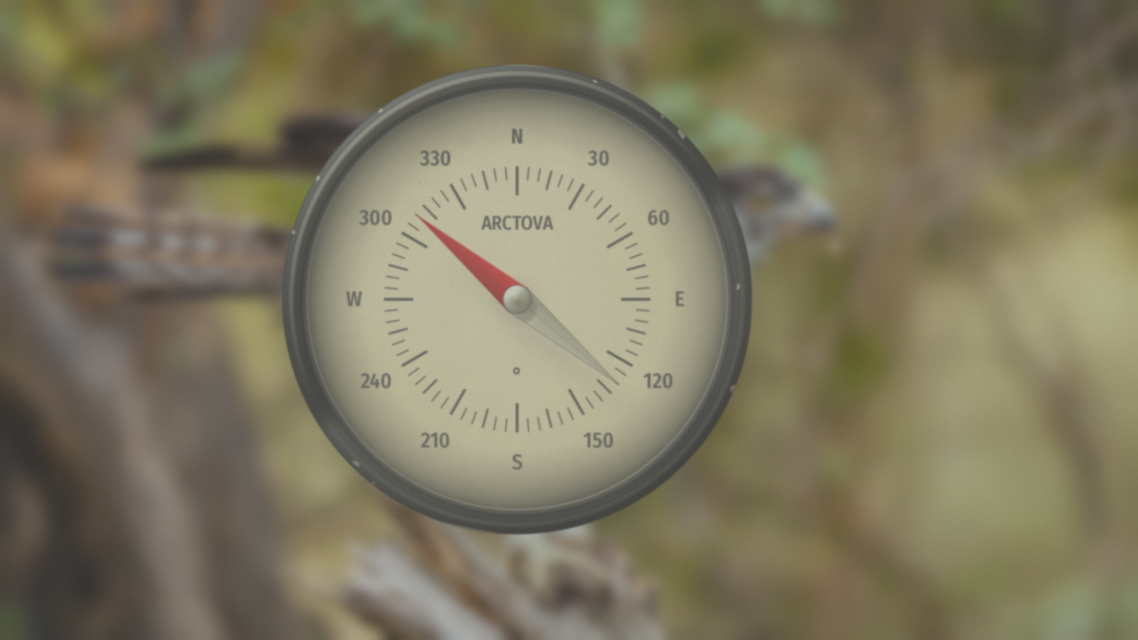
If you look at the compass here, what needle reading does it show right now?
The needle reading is 310 °
